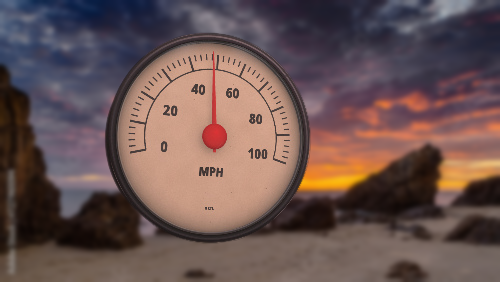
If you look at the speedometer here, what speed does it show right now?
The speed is 48 mph
